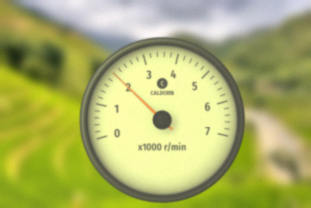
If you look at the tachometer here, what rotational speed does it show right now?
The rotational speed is 2000 rpm
